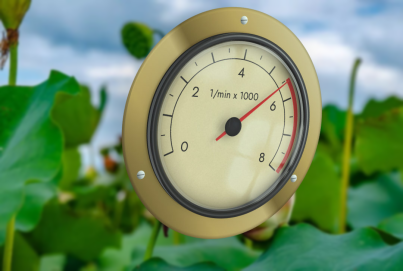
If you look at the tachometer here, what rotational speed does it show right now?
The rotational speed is 5500 rpm
